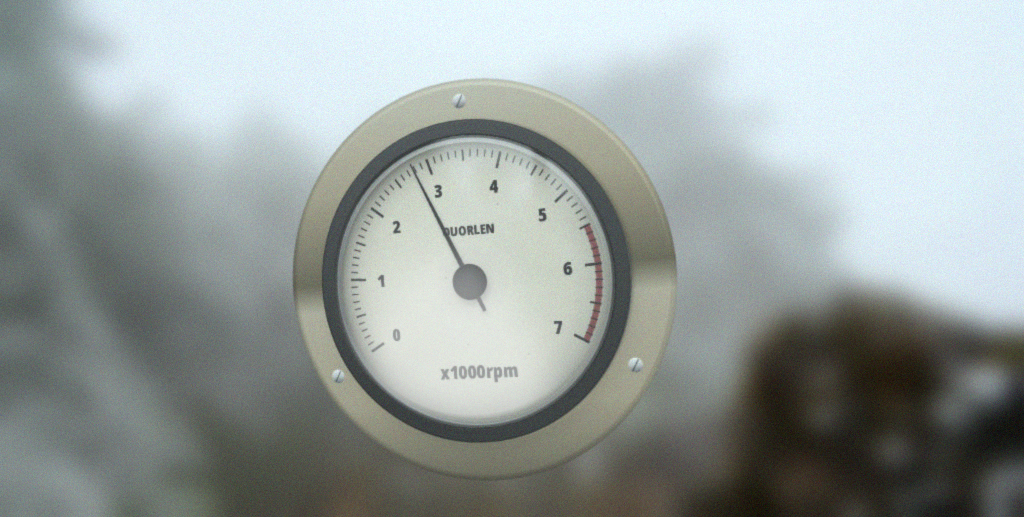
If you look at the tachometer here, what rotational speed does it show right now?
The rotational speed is 2800 rpm
